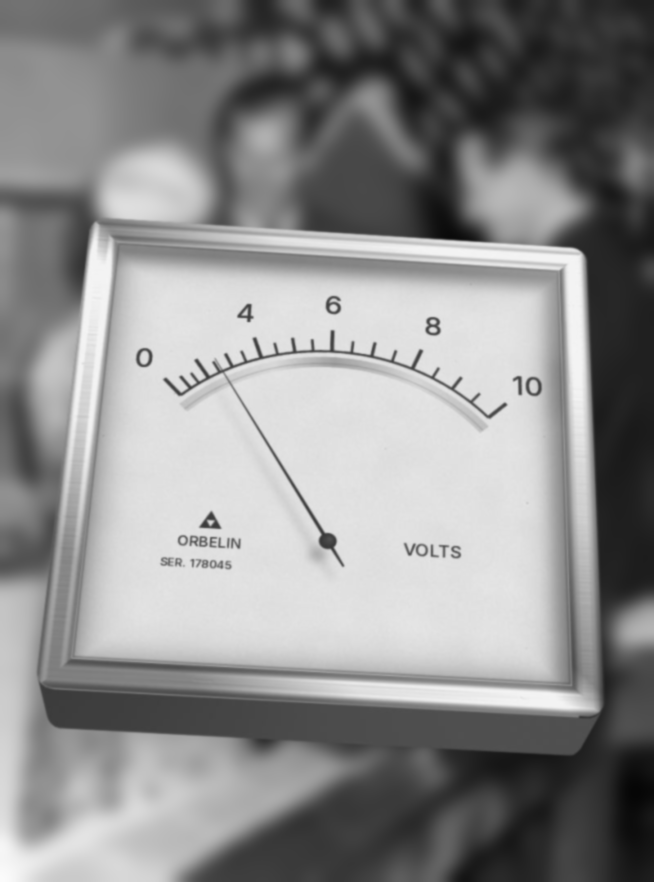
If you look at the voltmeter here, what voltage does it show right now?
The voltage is 2.5 V
